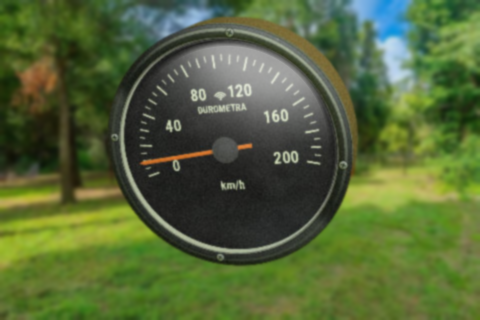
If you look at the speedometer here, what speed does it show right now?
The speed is 10 km/h
